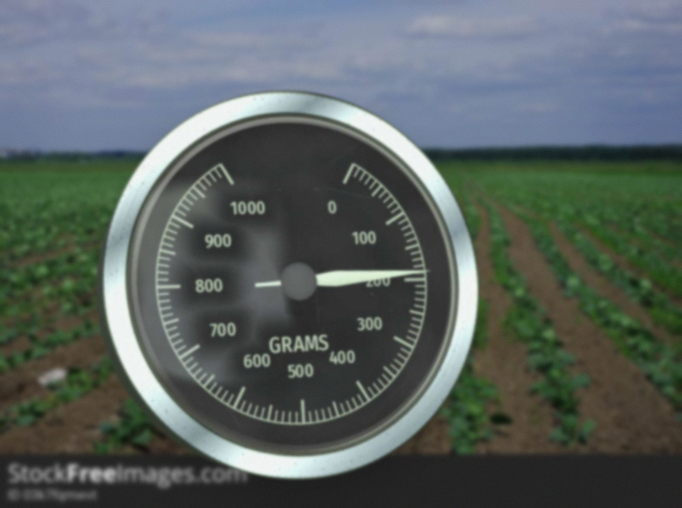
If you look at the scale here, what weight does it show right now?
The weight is 190 g
